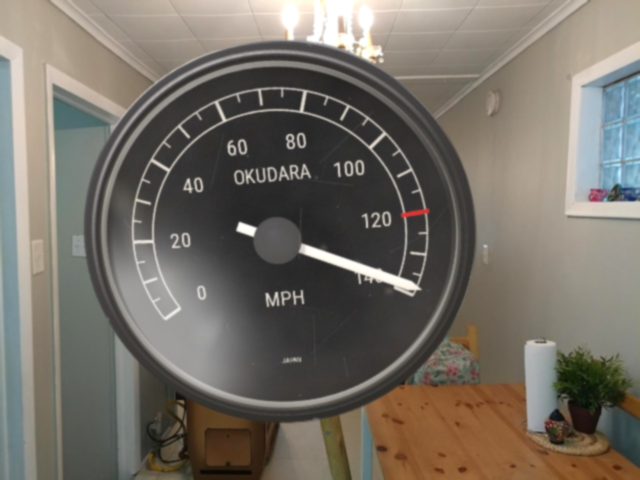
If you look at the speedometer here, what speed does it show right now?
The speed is 137.5 mph
